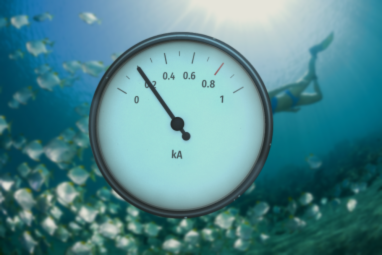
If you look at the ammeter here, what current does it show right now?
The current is 0.2 kA
